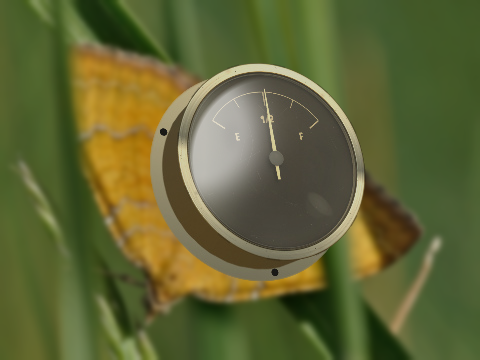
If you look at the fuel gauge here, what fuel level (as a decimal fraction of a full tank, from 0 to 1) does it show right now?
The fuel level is 0.5
